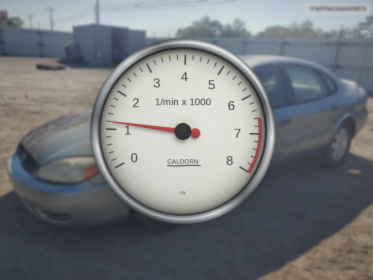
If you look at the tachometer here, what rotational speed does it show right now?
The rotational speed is 1200 rpm
